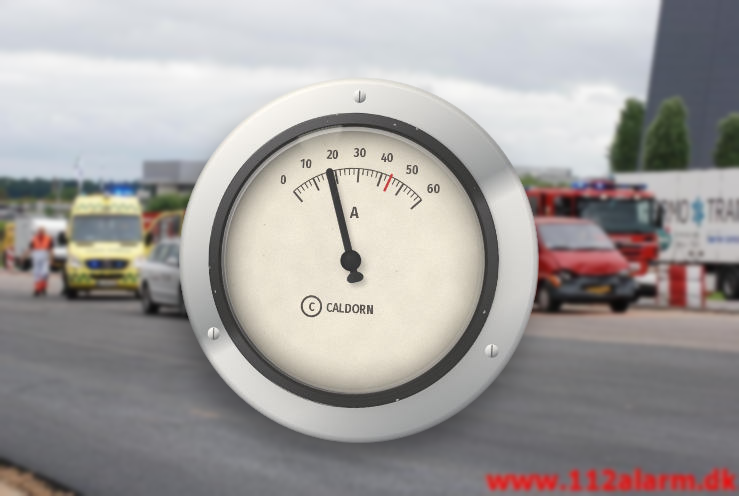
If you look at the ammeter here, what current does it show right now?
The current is 18 A
